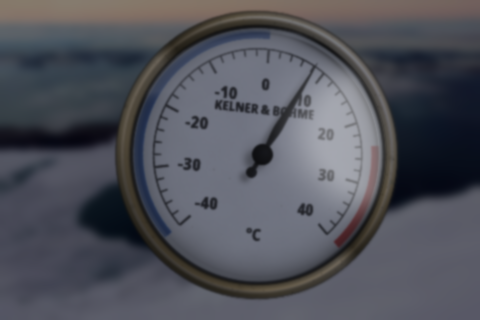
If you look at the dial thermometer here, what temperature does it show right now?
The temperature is 8 °C
